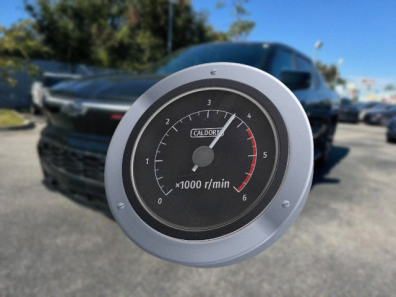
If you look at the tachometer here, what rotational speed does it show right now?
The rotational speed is 3750 rpm
